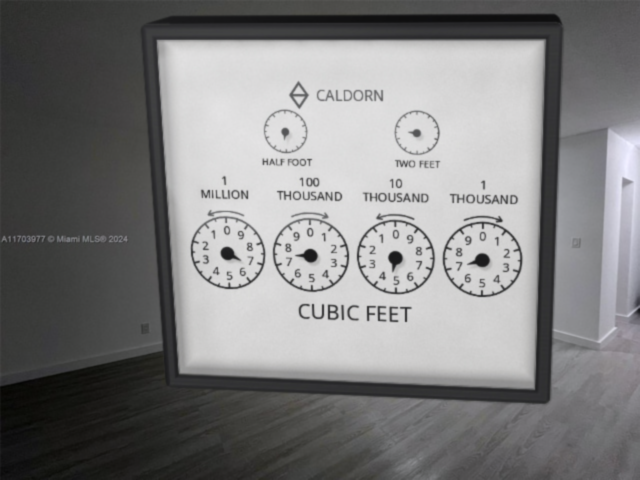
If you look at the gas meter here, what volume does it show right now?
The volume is 674700 ft³
